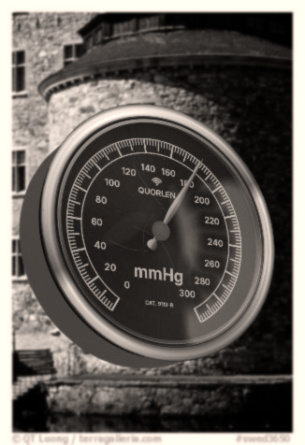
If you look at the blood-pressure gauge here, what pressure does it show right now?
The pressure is 180 mmHg
